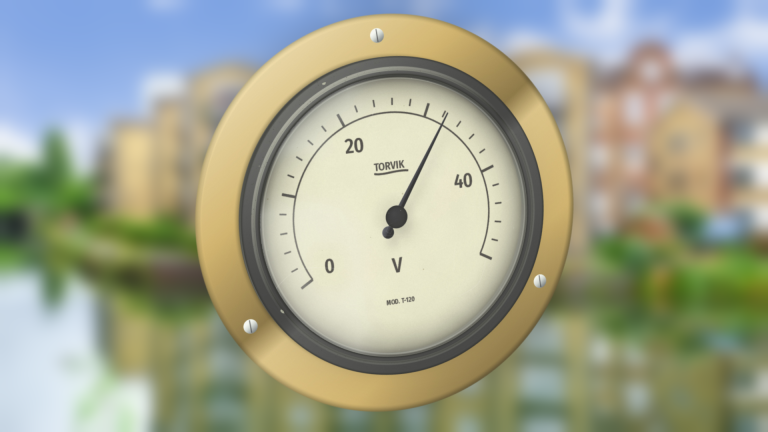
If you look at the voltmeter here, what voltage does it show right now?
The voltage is 32 V
